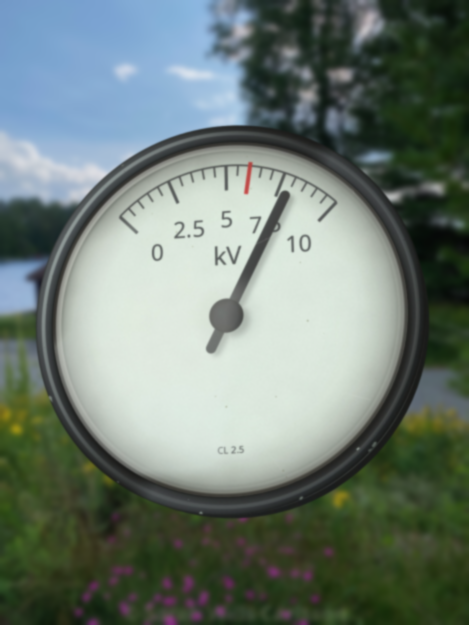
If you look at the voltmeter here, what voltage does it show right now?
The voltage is 8 kV
